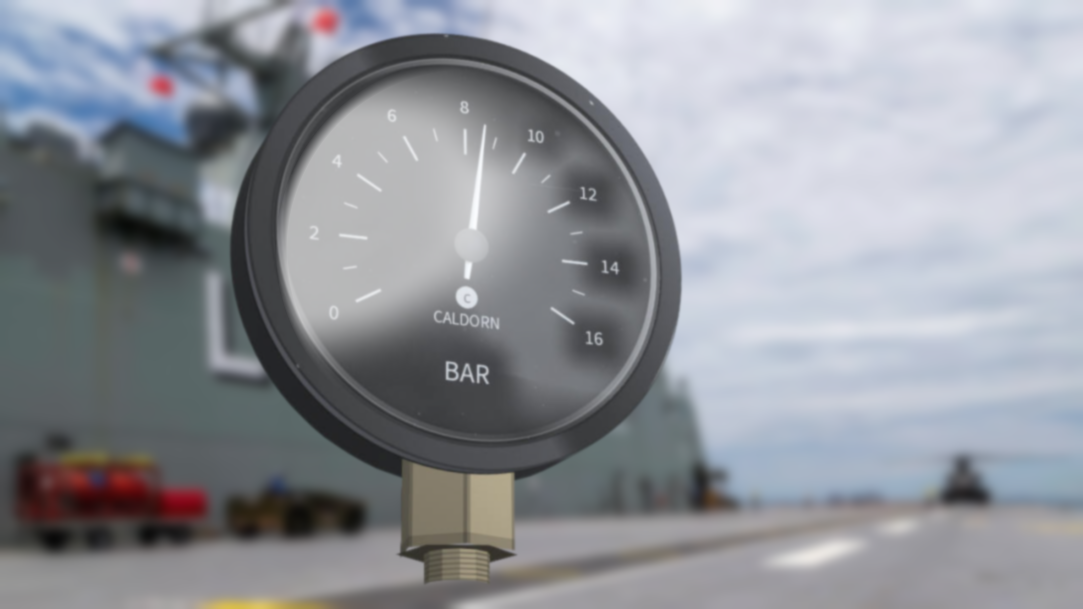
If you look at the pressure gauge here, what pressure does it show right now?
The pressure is 8.5 bar
